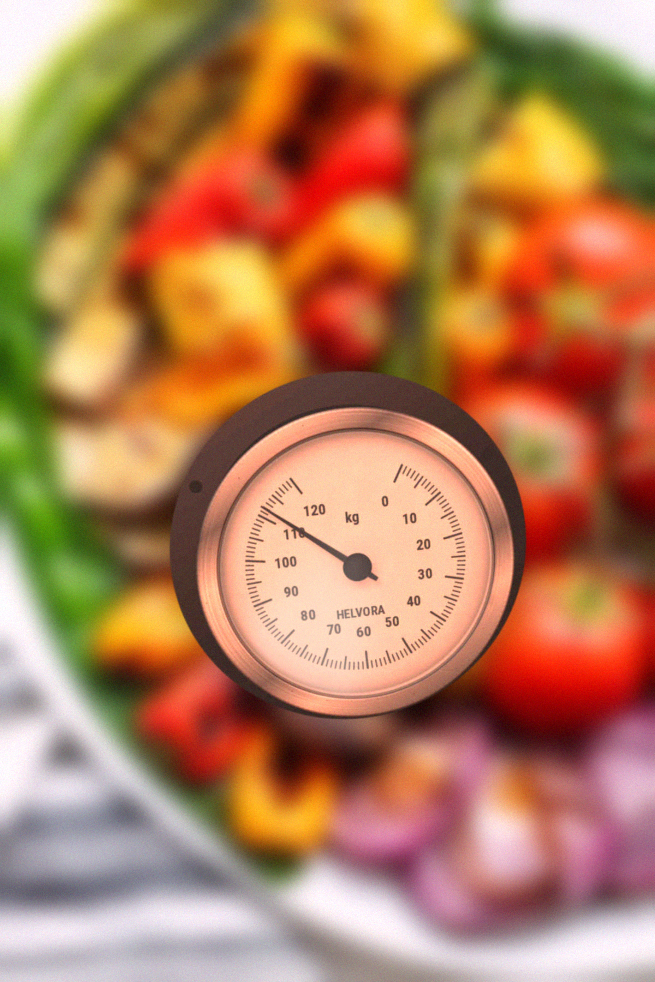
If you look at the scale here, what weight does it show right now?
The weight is 112 kg
